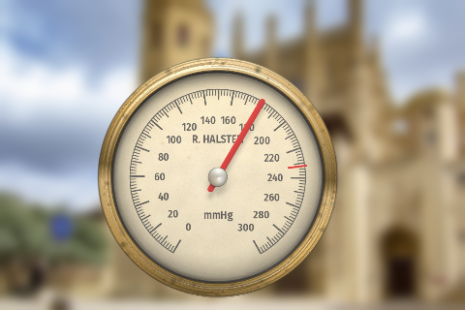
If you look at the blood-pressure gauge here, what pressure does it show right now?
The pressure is 180 mmHg
